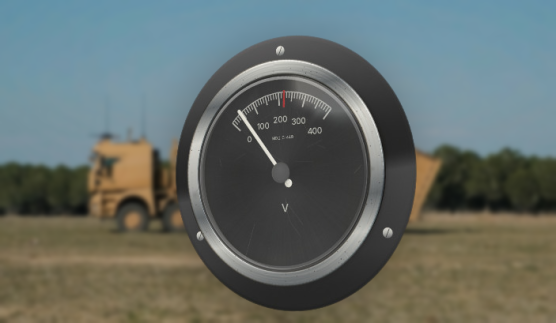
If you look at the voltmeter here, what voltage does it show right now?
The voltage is 50 V
